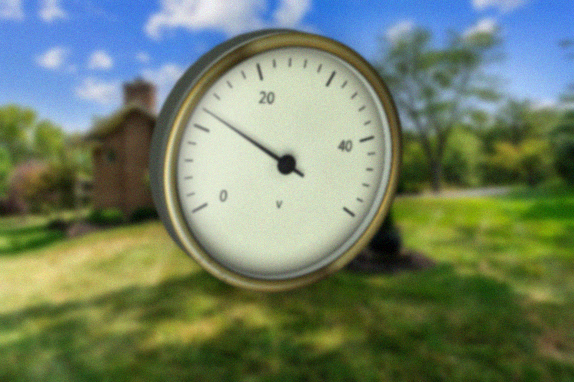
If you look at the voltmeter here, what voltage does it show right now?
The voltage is 12 V
